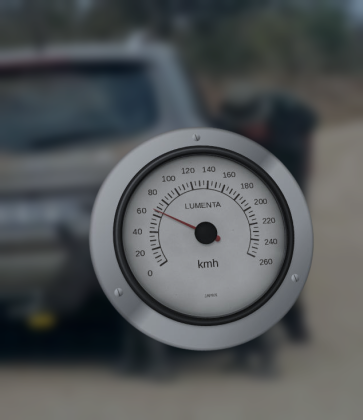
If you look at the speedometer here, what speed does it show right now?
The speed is 65 km/h
